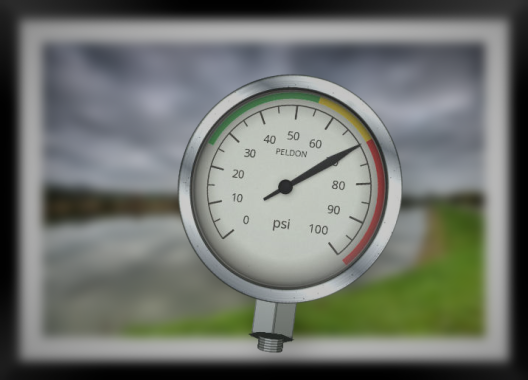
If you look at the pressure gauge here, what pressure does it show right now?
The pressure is 70 psi
